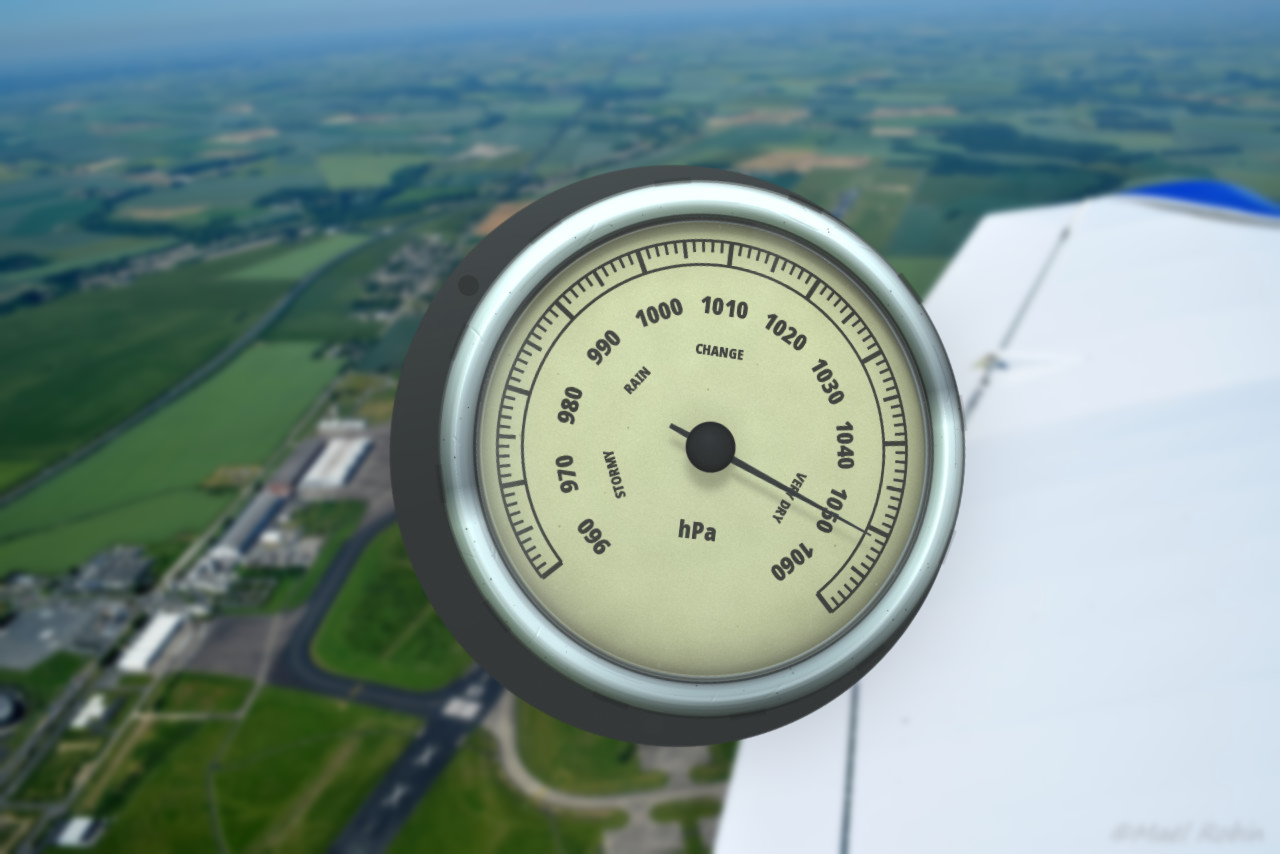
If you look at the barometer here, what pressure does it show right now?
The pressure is 1051 hPa
